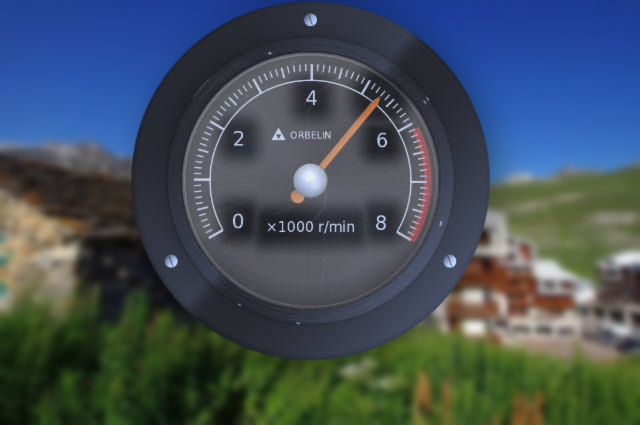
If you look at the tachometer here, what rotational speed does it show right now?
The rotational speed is 5300 rpm
